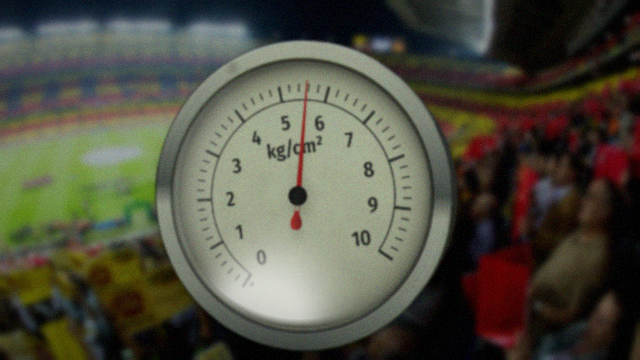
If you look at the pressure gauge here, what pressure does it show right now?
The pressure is 5.6 kg/cm²
